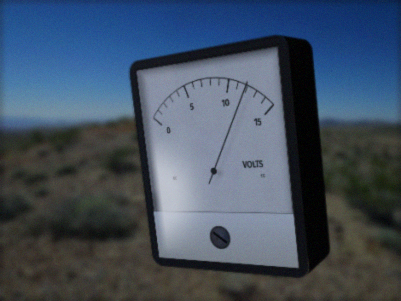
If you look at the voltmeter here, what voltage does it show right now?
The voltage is 12 V
